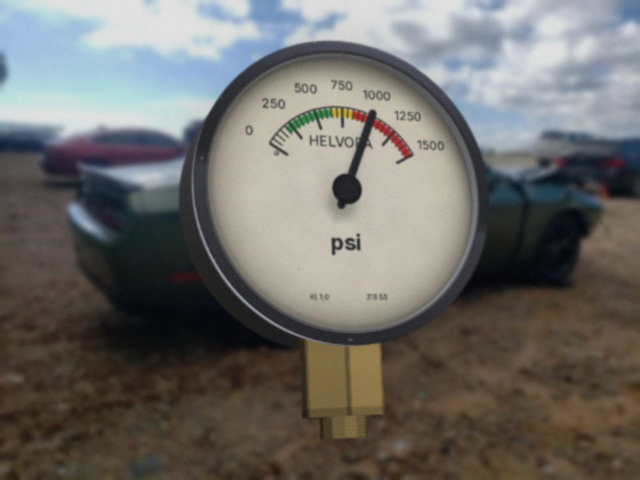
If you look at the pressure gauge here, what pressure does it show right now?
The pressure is 1000 psi
